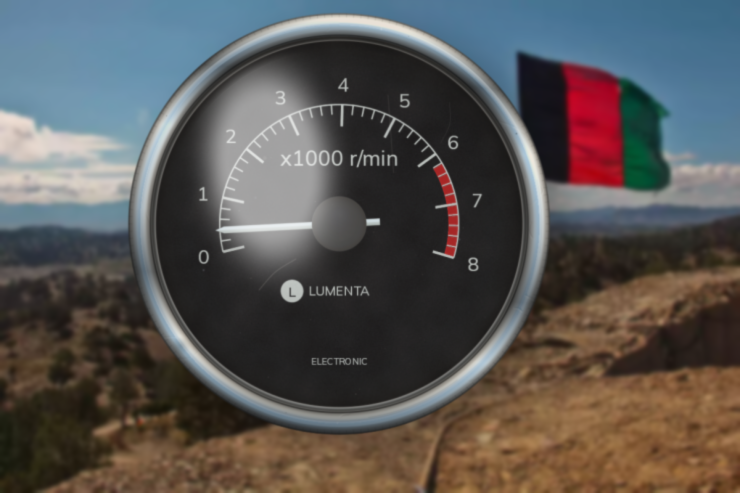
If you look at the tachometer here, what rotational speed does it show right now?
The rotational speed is 400 rpm
